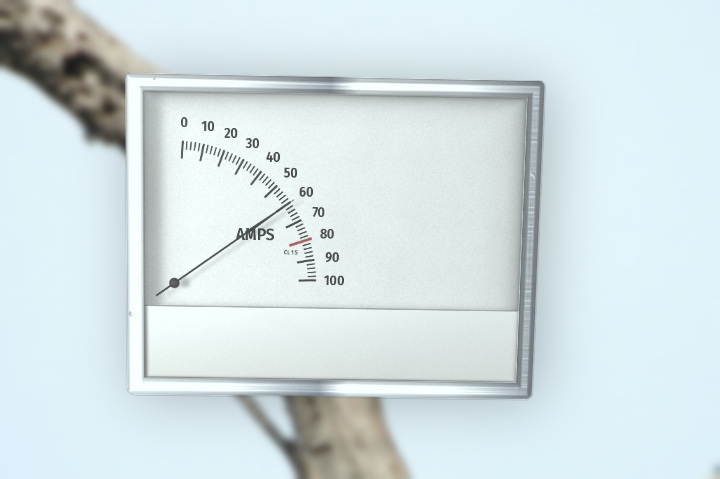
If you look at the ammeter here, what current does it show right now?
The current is 60 A
